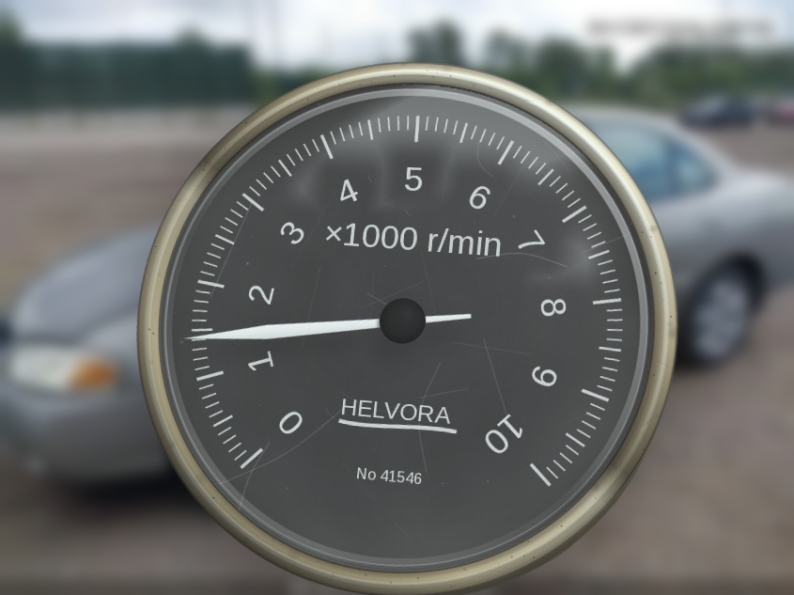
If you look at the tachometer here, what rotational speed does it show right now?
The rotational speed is 1400 rpm
